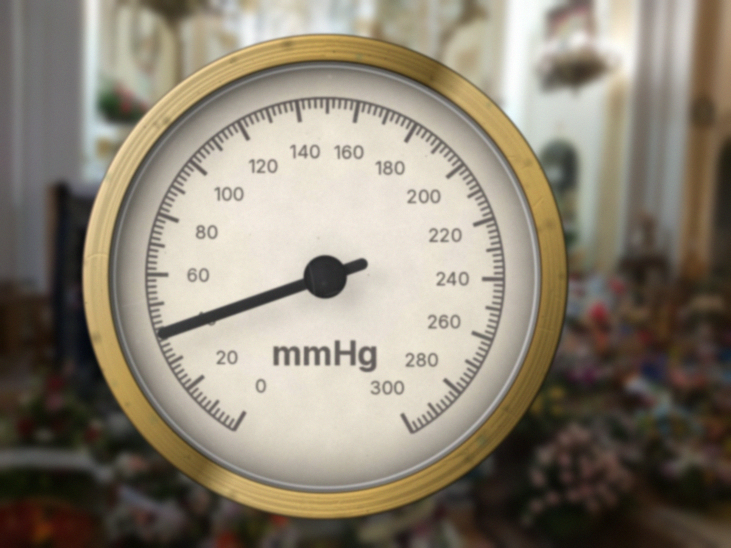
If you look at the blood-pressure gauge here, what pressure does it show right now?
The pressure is 40 mmHg
